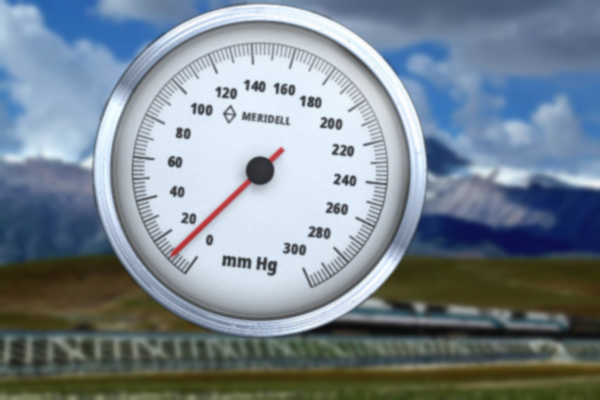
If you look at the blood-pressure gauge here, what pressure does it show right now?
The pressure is 10 mmHg
